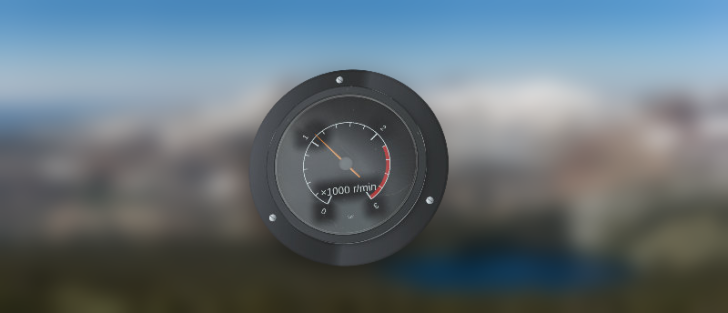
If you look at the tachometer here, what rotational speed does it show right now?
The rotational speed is 1100 rpm
